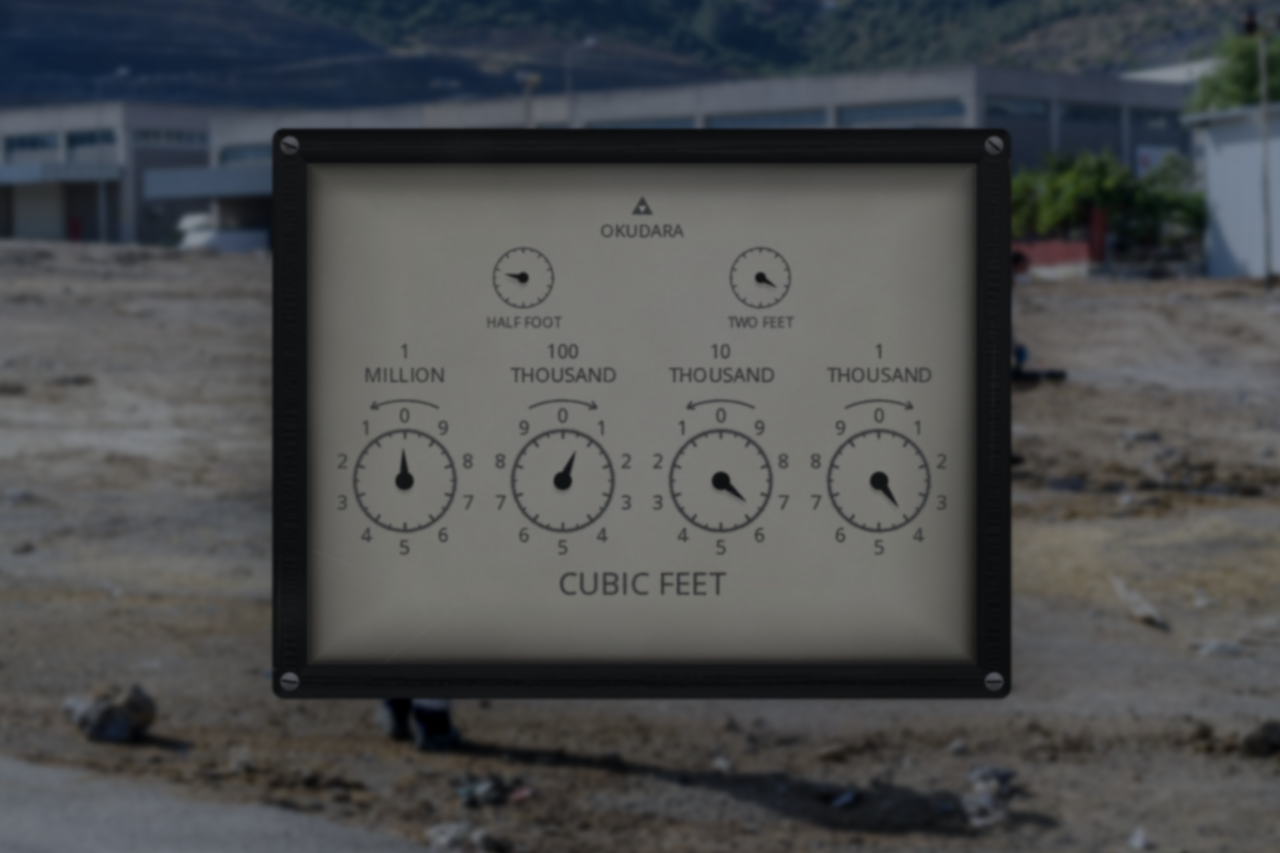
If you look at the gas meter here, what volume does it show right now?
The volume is 6400 ft³
